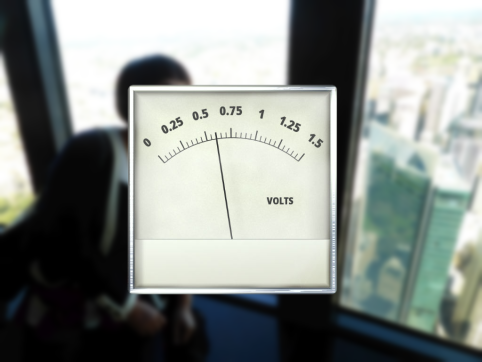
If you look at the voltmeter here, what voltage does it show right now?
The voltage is 0.6 V
